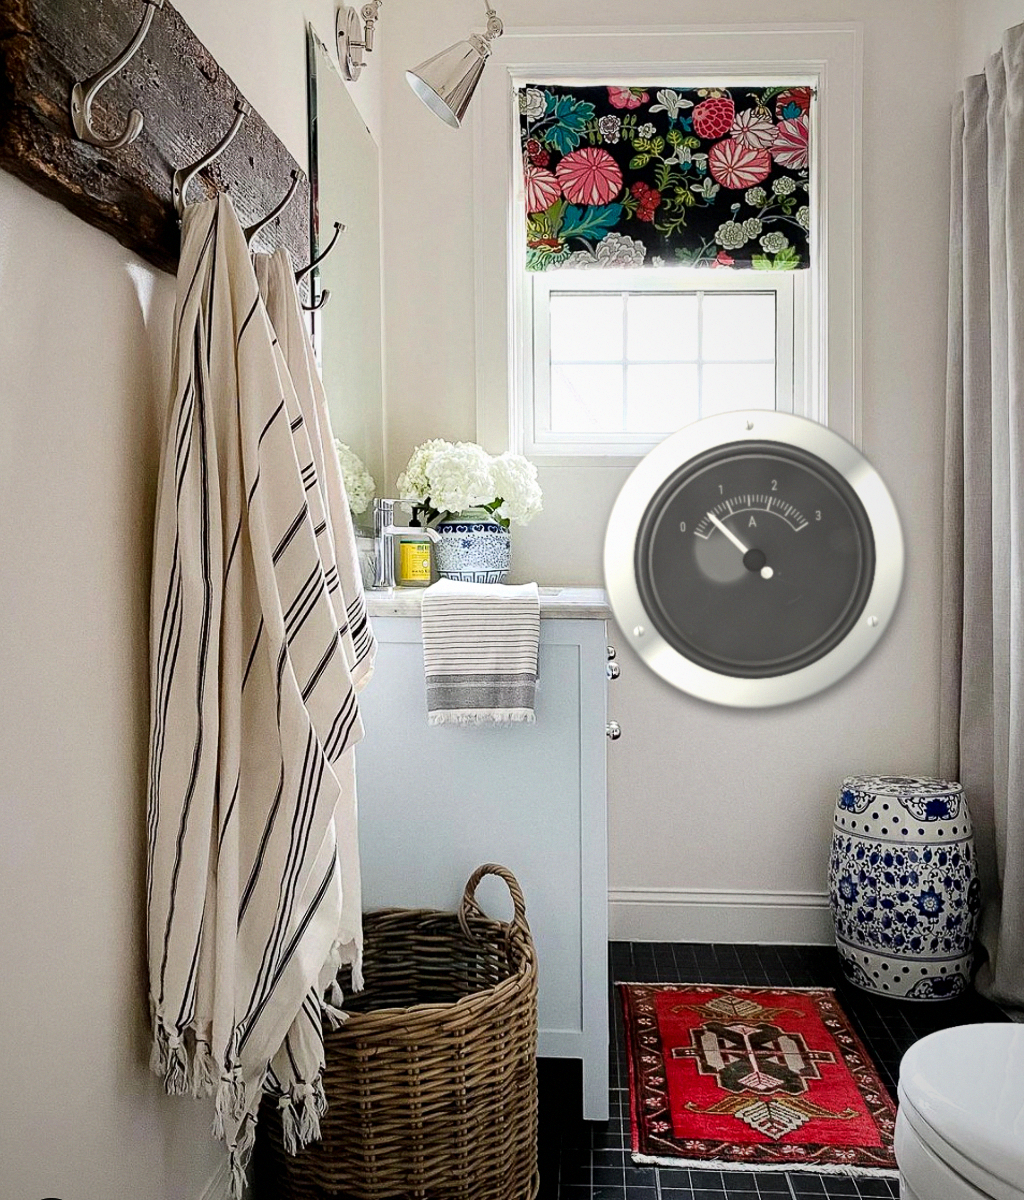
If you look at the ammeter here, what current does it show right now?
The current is 0.5 A
